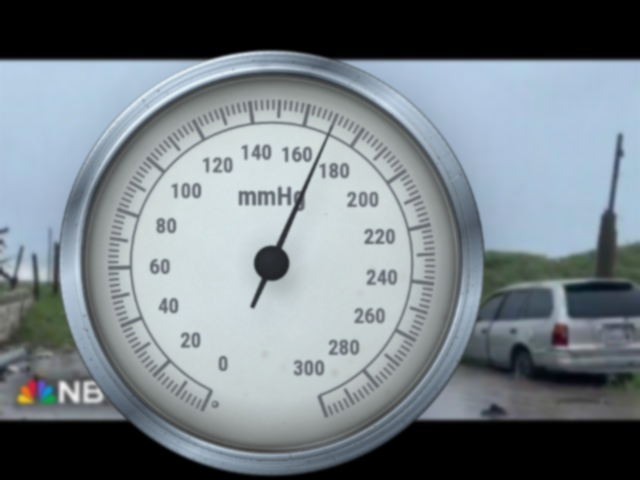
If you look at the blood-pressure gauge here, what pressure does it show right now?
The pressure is 170 mmHg
